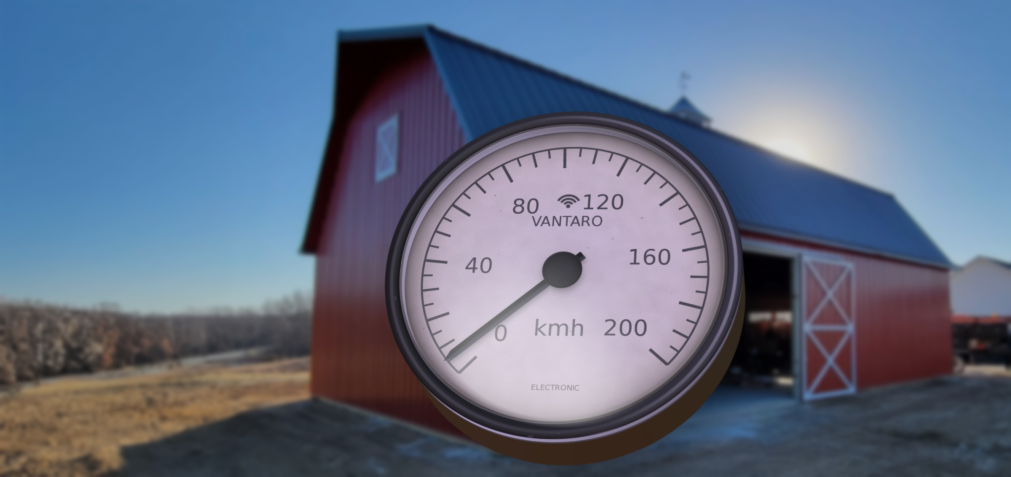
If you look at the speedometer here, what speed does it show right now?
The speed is 5 km/h
